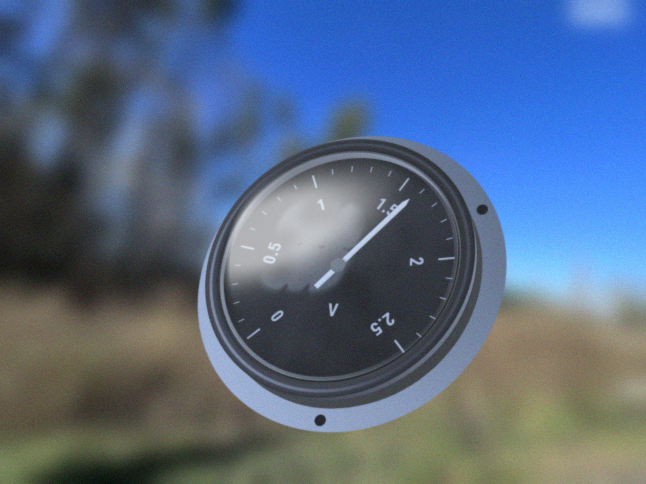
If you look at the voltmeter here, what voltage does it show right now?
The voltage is 1.6 V
